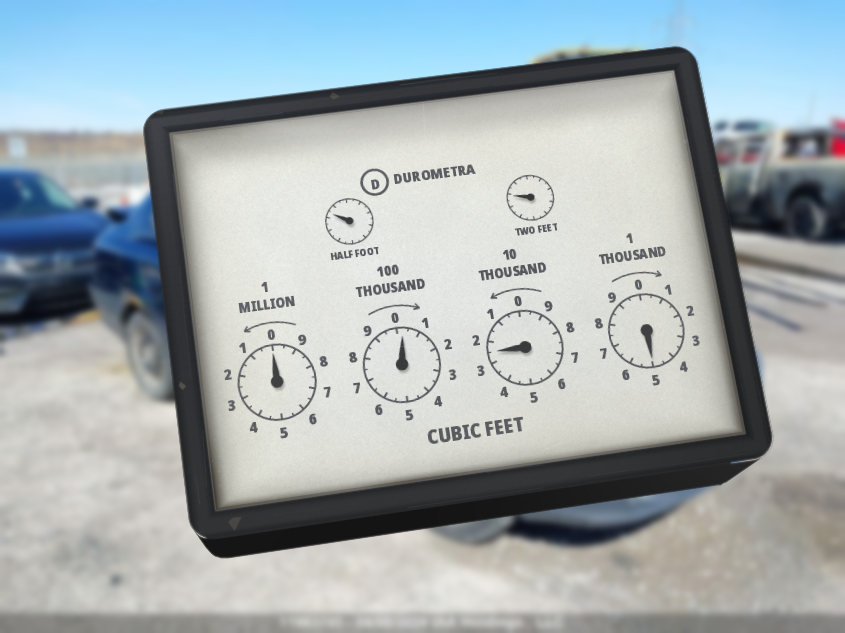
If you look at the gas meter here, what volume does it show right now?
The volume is 2500 ft³
